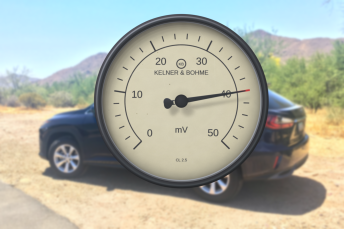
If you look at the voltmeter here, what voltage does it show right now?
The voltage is 40 mV
